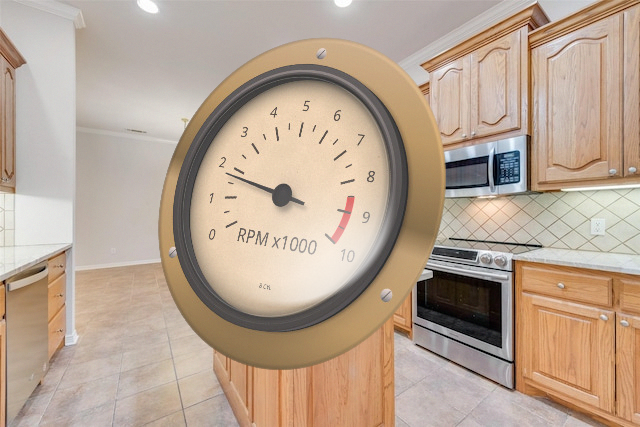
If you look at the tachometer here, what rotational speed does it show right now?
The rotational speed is 1750 rpm
